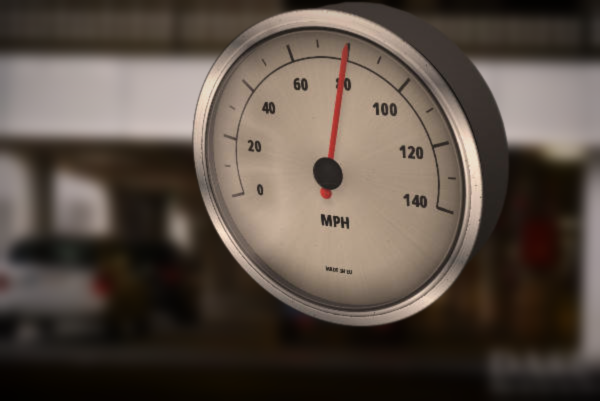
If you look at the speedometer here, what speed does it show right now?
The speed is 80 mph
